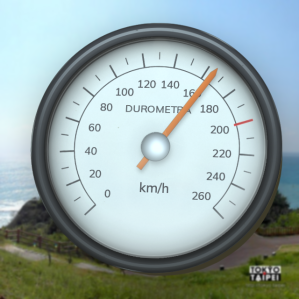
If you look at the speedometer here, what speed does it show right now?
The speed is 165 km/h
